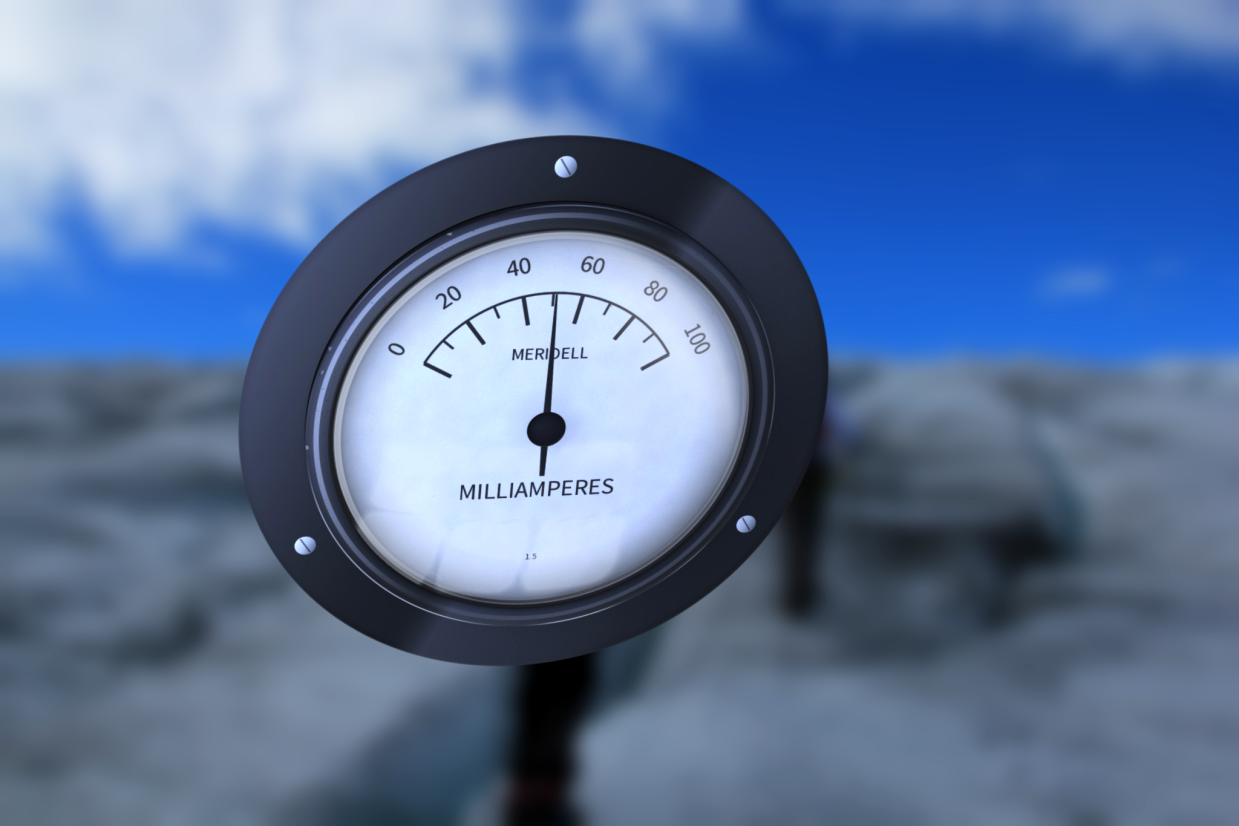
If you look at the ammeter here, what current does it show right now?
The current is 50 mA
